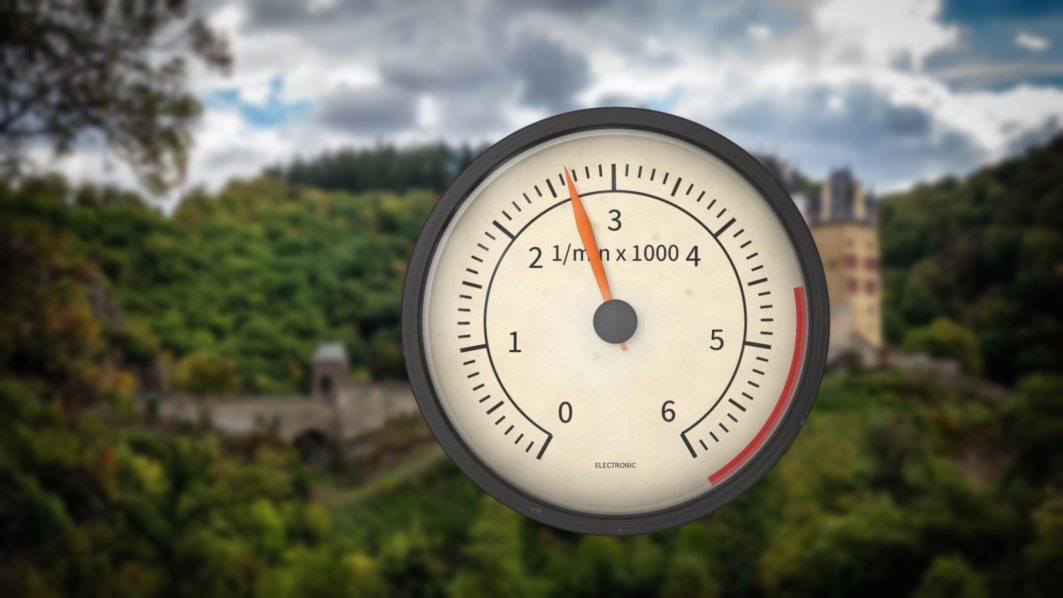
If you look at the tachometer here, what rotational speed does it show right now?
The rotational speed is 2650 rpm
